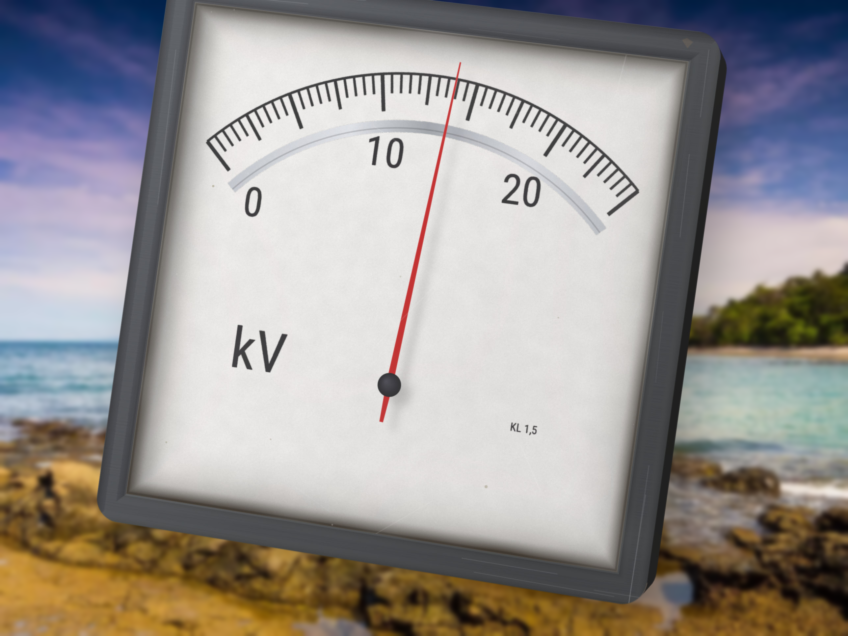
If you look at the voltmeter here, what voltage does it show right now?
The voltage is 14 kV
